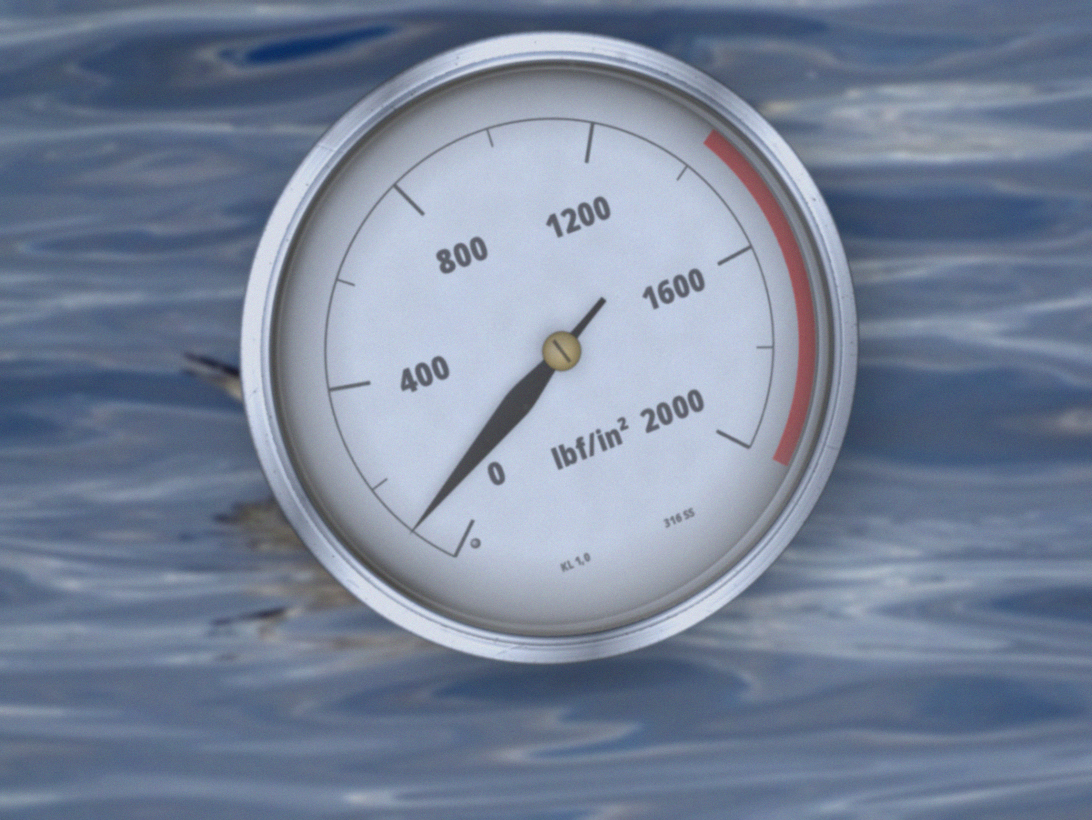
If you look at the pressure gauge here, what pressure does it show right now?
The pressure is 100 psi
